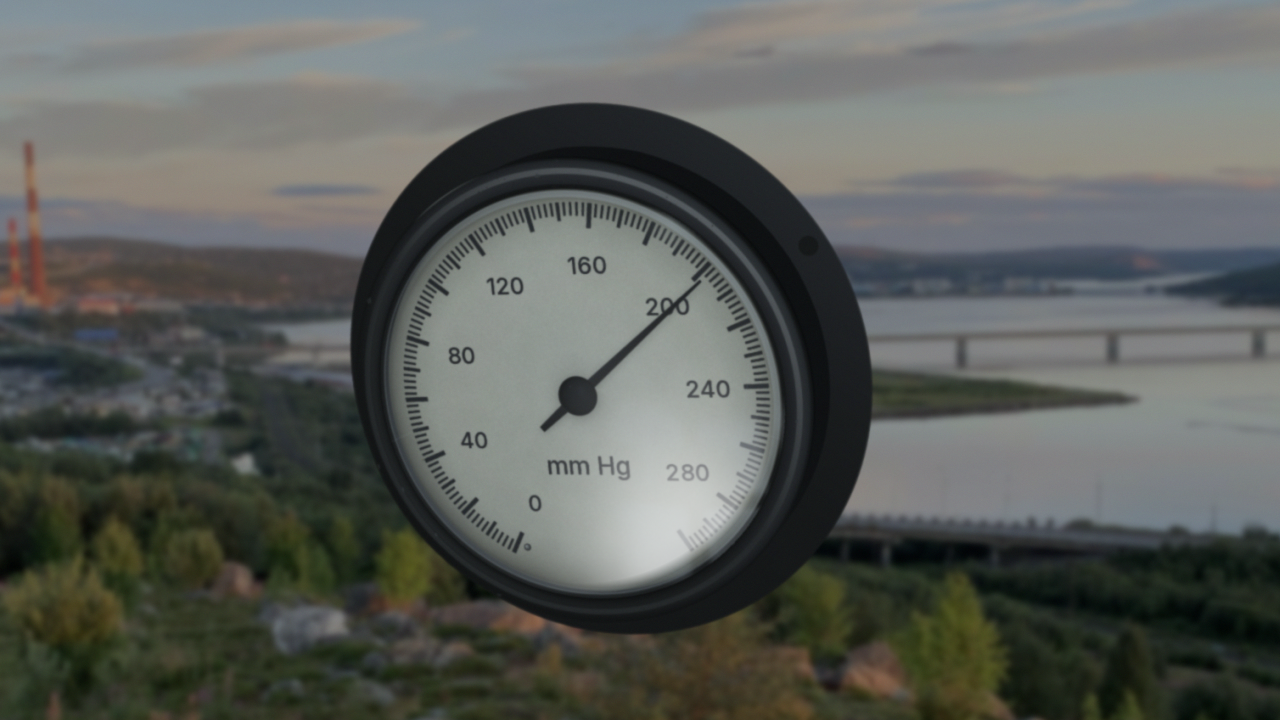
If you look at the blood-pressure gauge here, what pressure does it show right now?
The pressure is 202 mmHg
